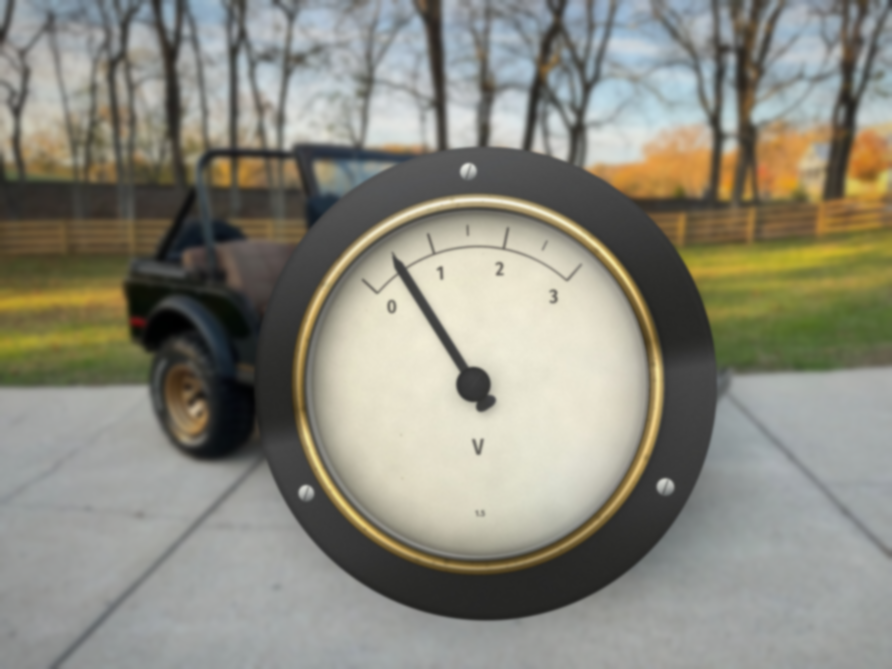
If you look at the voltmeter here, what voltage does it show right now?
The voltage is 0.5 V
